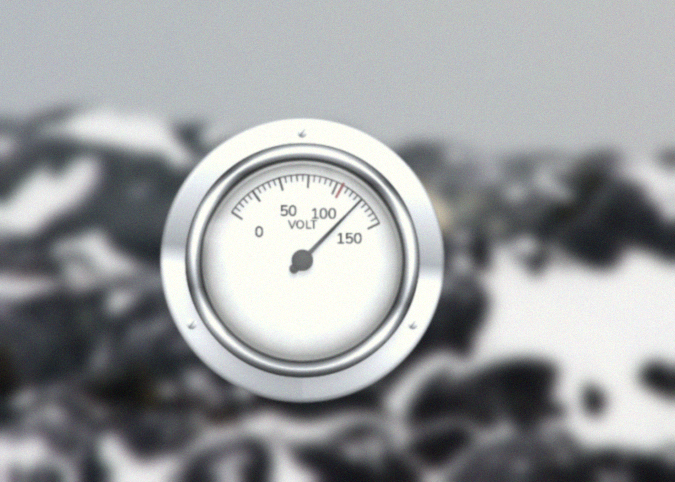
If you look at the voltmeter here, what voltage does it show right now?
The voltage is 125 V
